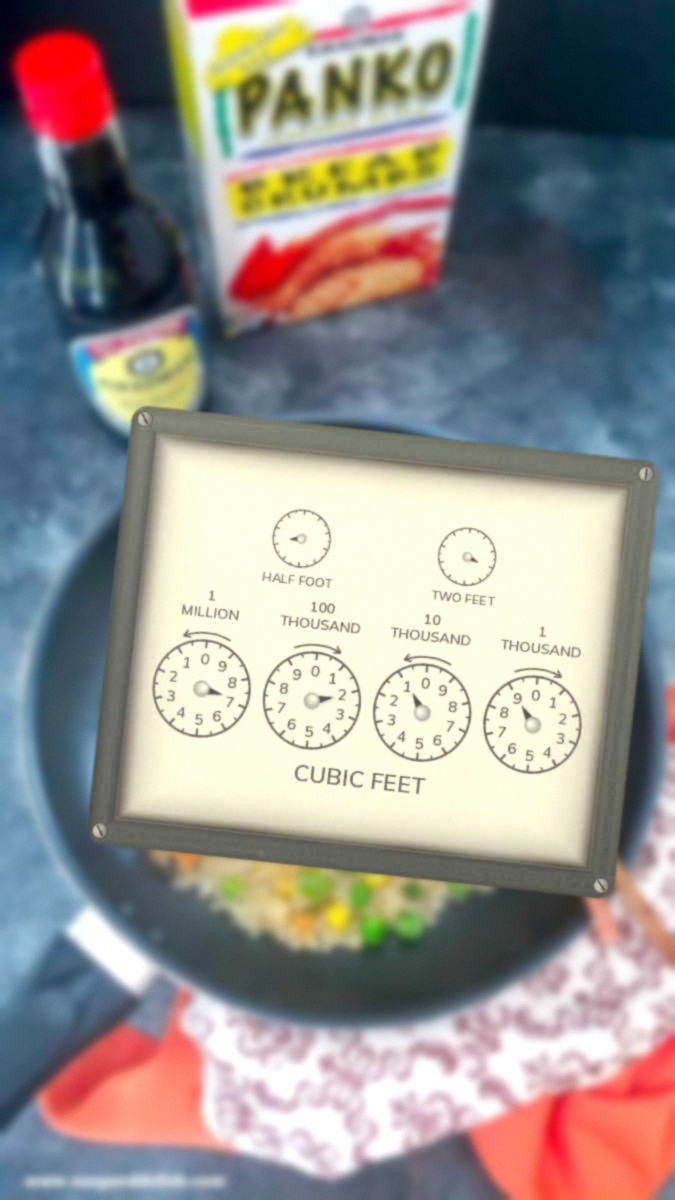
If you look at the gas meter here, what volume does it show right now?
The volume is 720900 ft³
